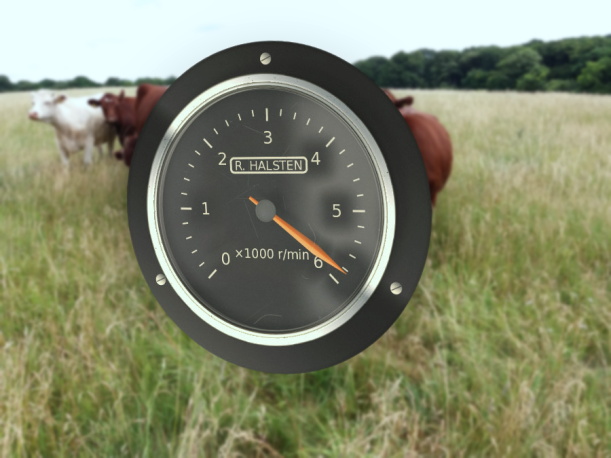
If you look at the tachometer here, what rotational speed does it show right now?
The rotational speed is 5800 rpm
